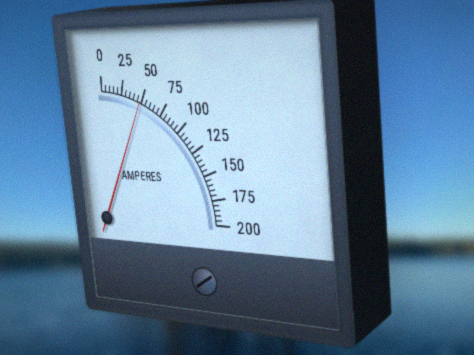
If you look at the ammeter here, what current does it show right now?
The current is 50 A
